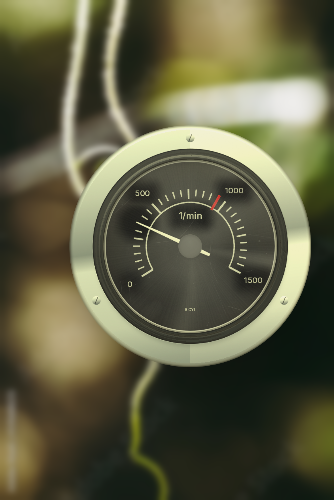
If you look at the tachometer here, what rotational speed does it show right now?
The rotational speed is 350 rpm
